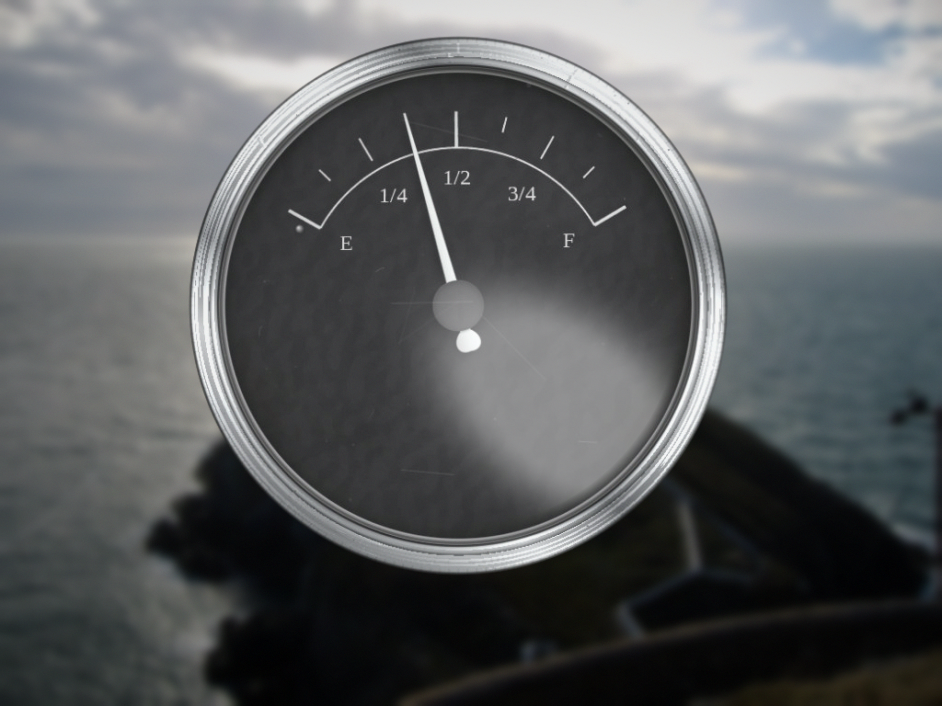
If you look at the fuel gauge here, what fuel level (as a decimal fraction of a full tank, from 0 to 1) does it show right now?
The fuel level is 0.375
